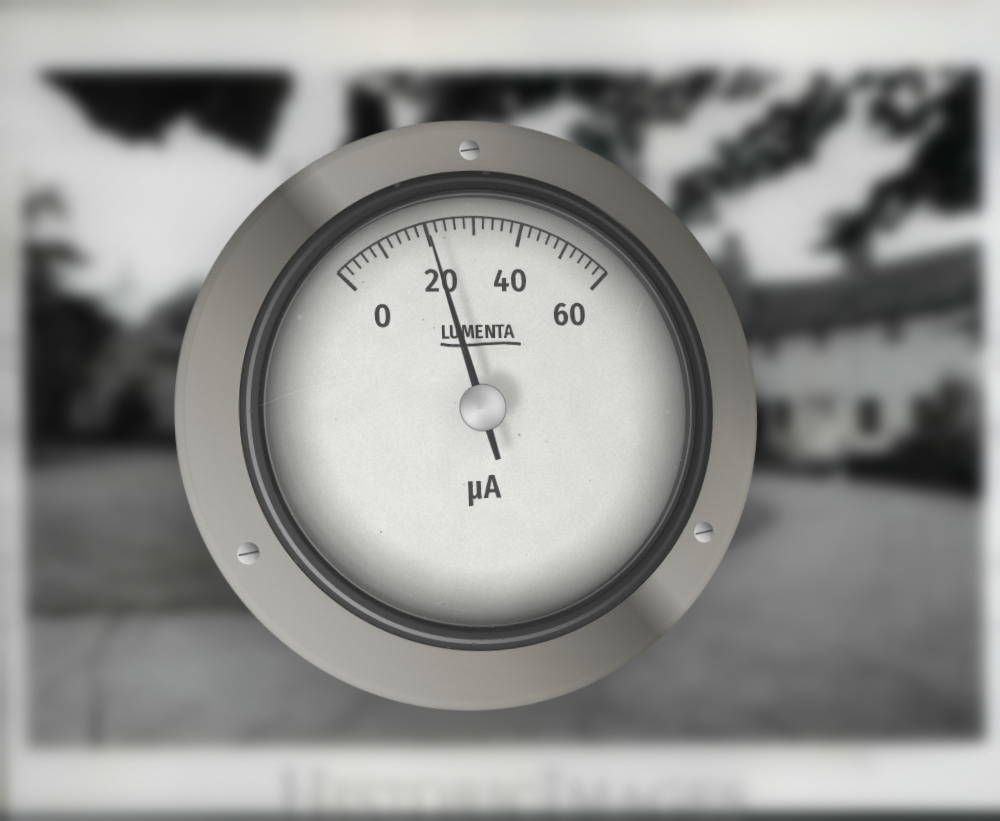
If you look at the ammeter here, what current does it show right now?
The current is 20 µA
